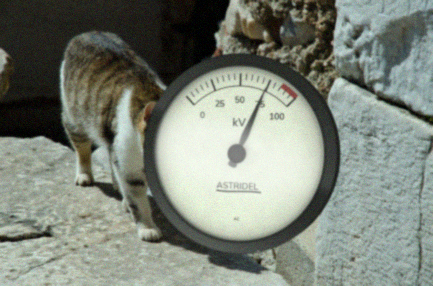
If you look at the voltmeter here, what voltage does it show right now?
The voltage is 75 kV
